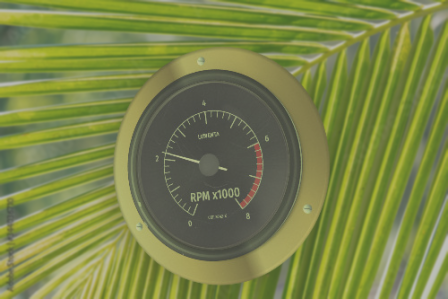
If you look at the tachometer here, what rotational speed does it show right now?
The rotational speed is 2200 rpm
